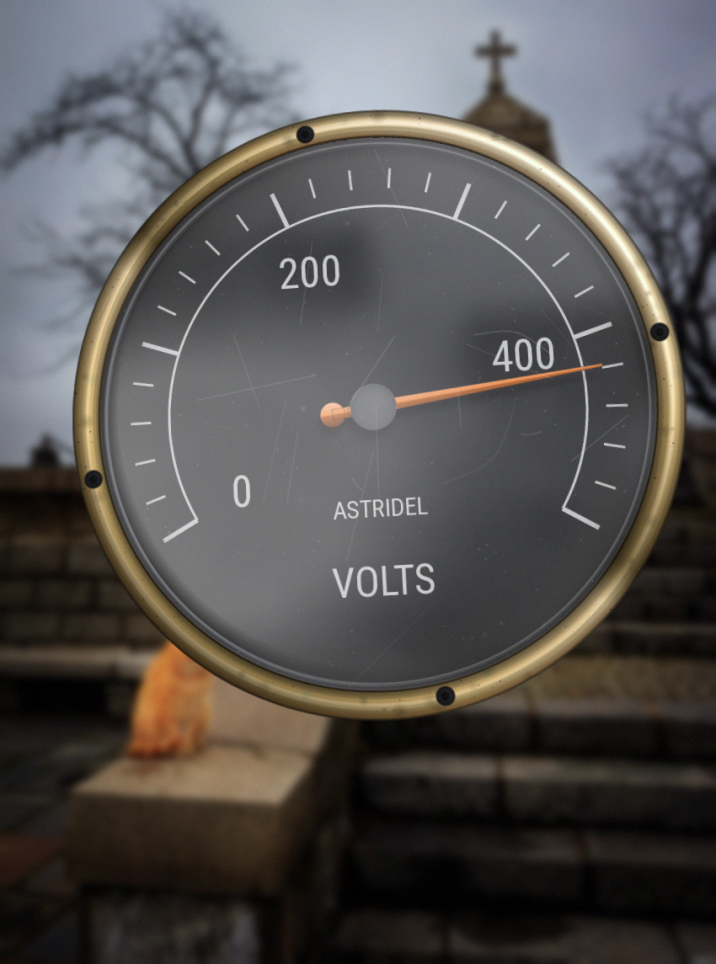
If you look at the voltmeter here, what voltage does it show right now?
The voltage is 420 V
